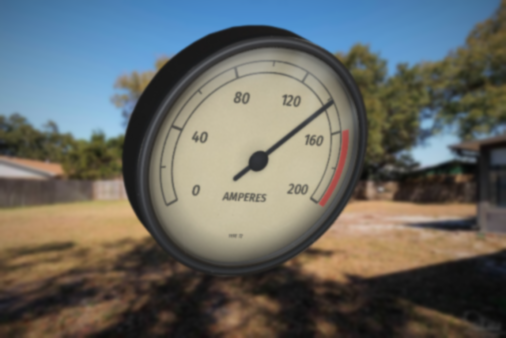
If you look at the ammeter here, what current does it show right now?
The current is 140 A
